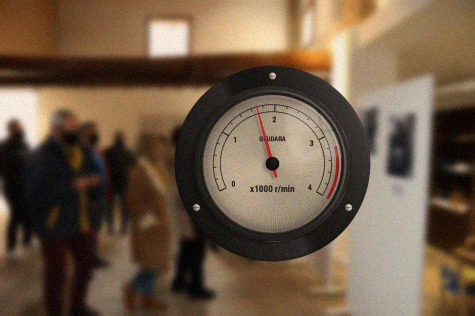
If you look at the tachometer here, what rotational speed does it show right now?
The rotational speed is 1700 rpm
